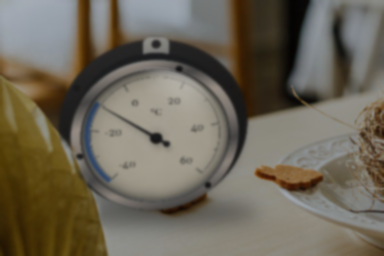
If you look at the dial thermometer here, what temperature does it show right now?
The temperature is -10 °C
